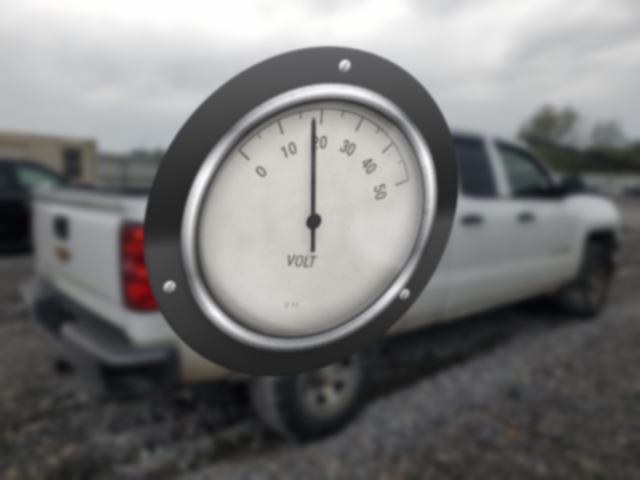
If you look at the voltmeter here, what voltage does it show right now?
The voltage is 17.5 V
